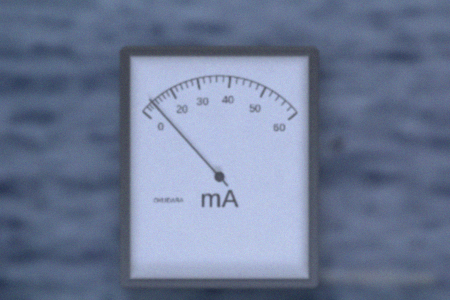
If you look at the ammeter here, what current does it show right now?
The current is 10 mA
